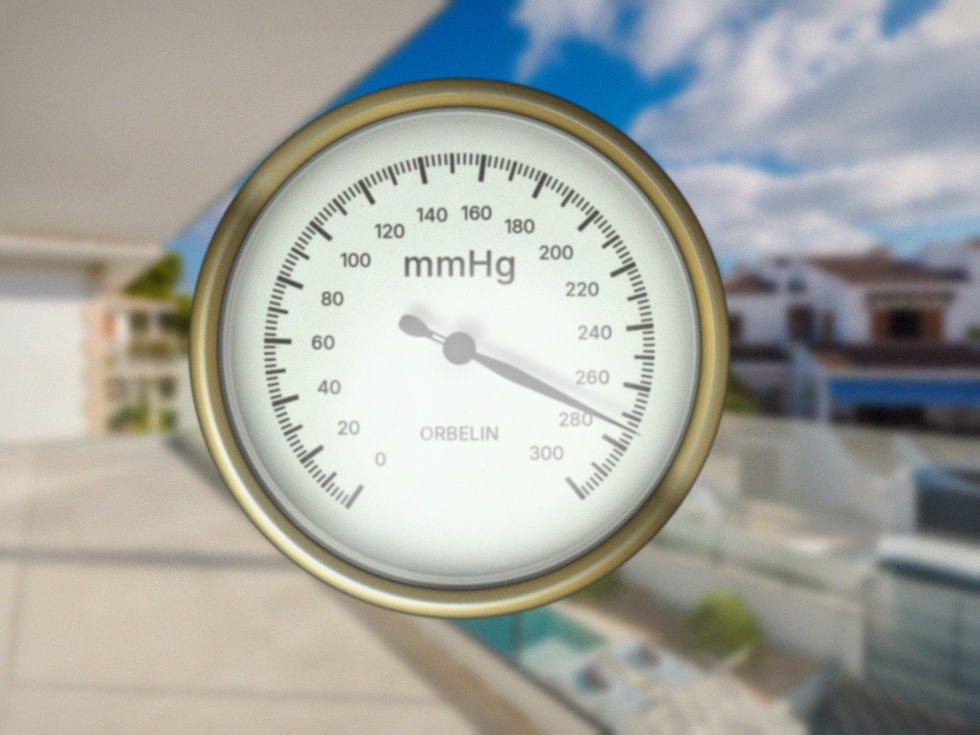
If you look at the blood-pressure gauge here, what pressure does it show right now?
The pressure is 274 mmHg
